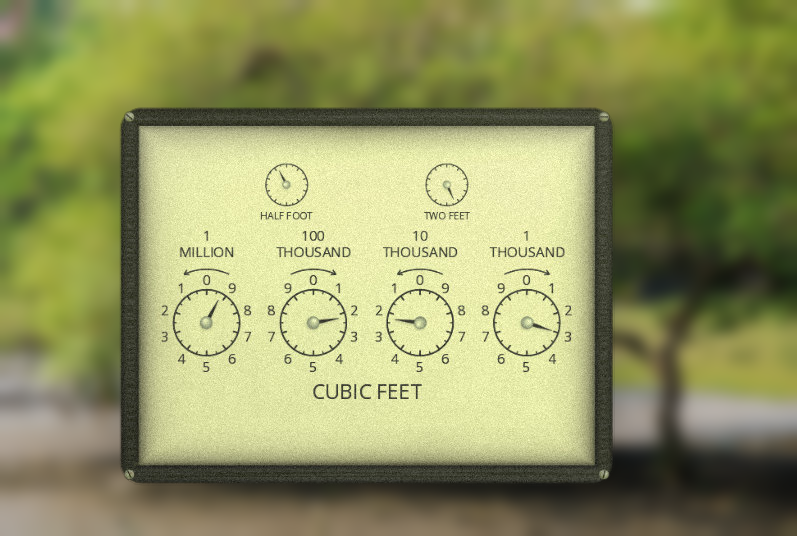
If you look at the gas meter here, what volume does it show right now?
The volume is 922300 ft³
